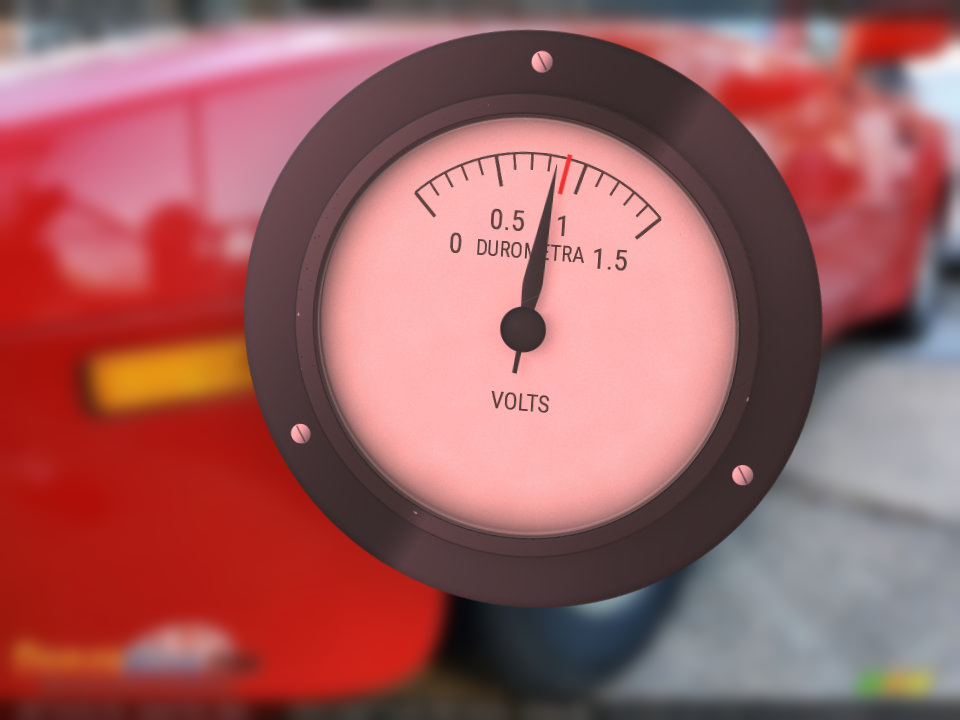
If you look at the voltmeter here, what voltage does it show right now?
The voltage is 0.85 V
